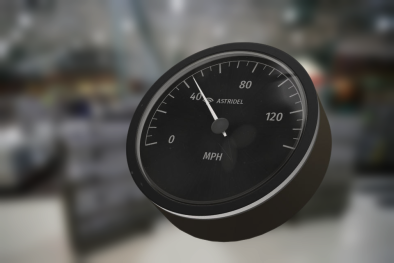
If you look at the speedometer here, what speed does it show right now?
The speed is 45 mph
